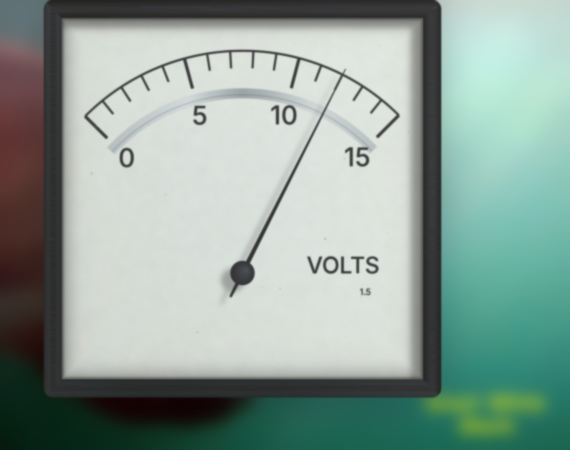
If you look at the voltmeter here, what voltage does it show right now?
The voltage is 12 V
